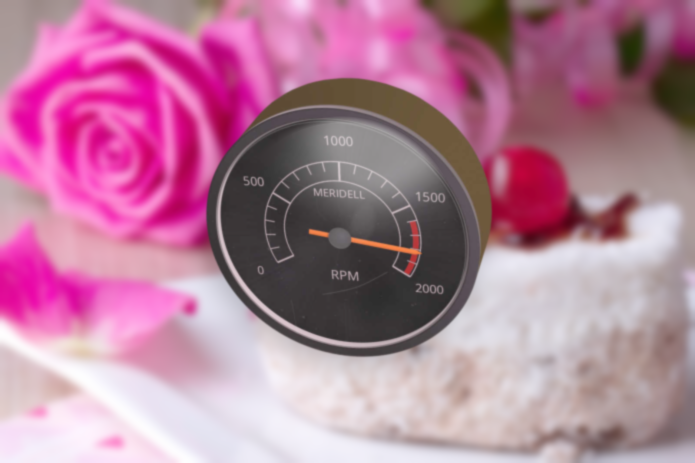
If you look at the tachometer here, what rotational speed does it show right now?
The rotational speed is 1800 rpm
